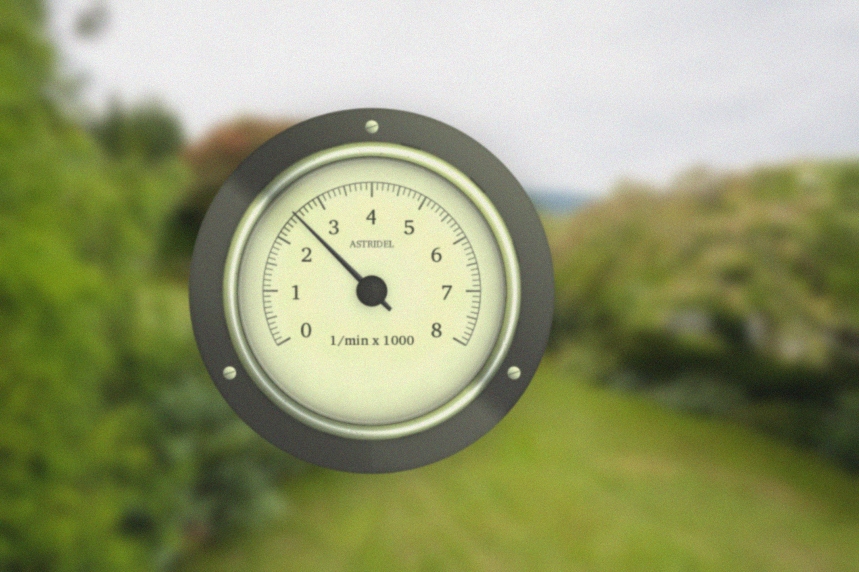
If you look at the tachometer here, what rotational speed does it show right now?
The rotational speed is 2500 rpm
